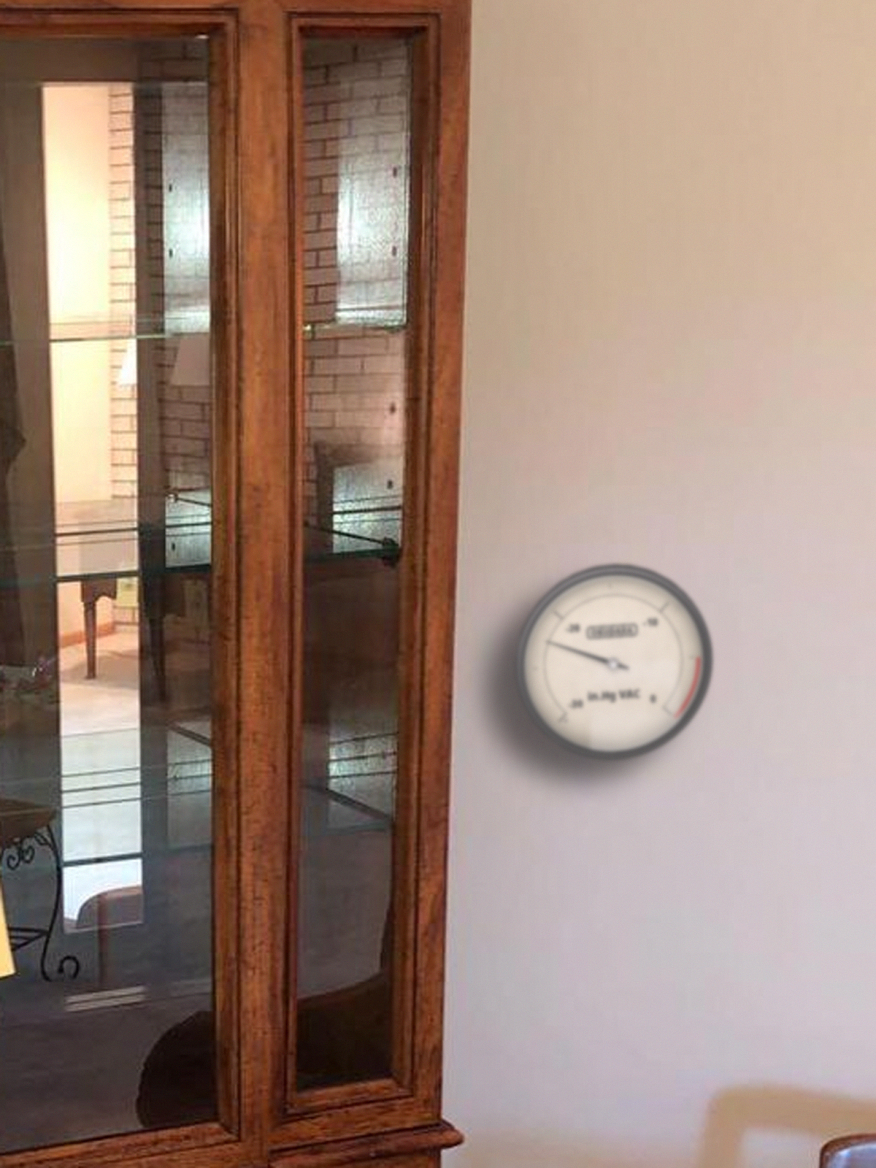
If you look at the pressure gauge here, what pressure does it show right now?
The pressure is -22.5 inHg
